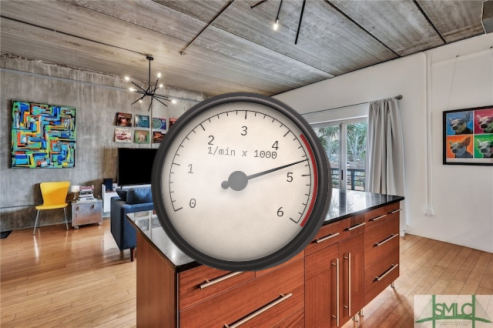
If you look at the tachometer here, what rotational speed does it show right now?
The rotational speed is 4700 rpm
